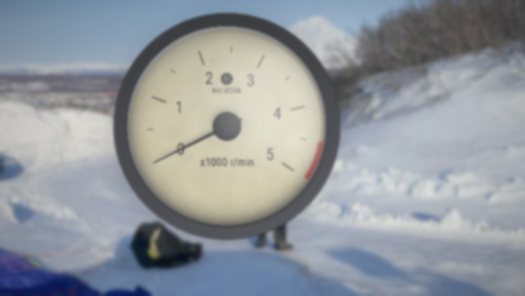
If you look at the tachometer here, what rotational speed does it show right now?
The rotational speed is 0 rpm
